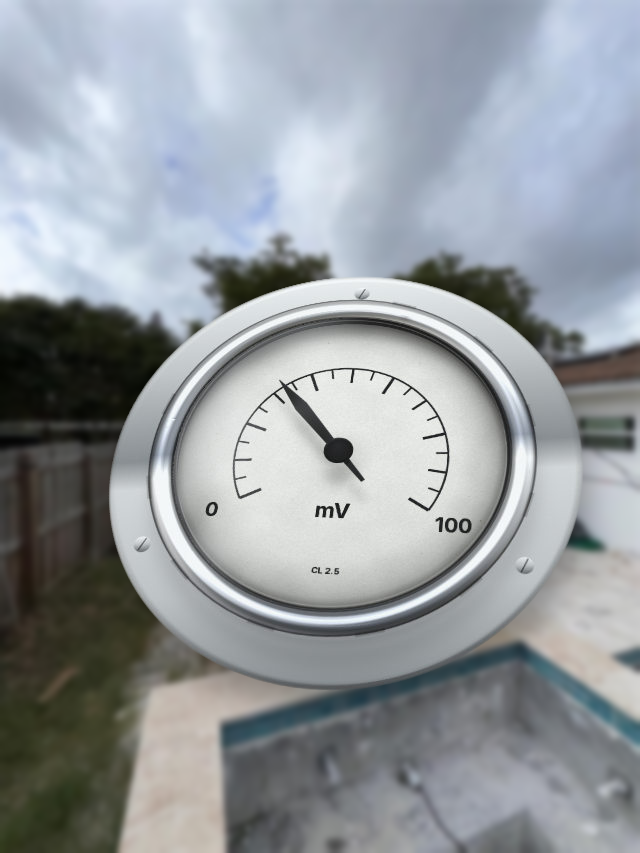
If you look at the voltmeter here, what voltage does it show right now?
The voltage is 32.5 mV
